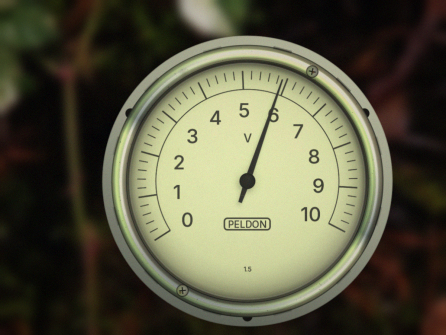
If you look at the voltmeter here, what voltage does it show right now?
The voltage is 5.9 V
